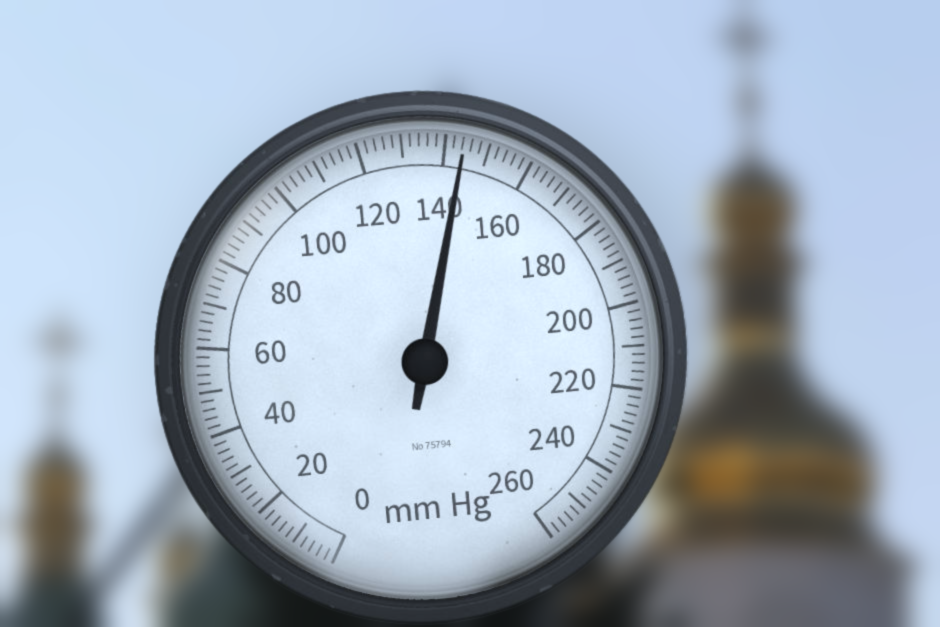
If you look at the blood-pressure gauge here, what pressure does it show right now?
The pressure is 144 mmHg
